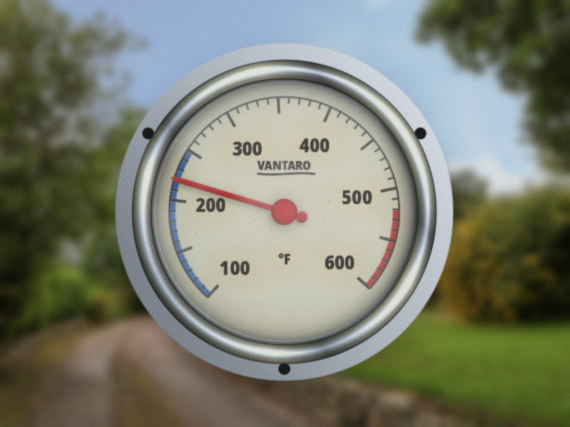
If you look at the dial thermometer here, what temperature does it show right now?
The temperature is 220 °F
